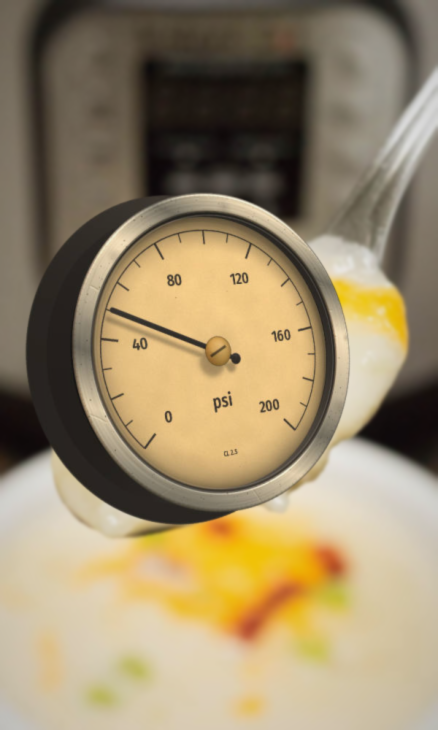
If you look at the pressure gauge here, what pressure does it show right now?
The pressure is 50 psi
